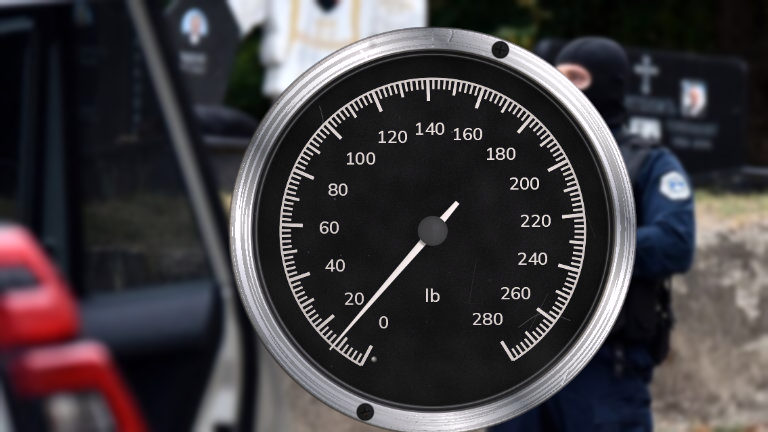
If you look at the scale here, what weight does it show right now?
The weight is 12 lb
